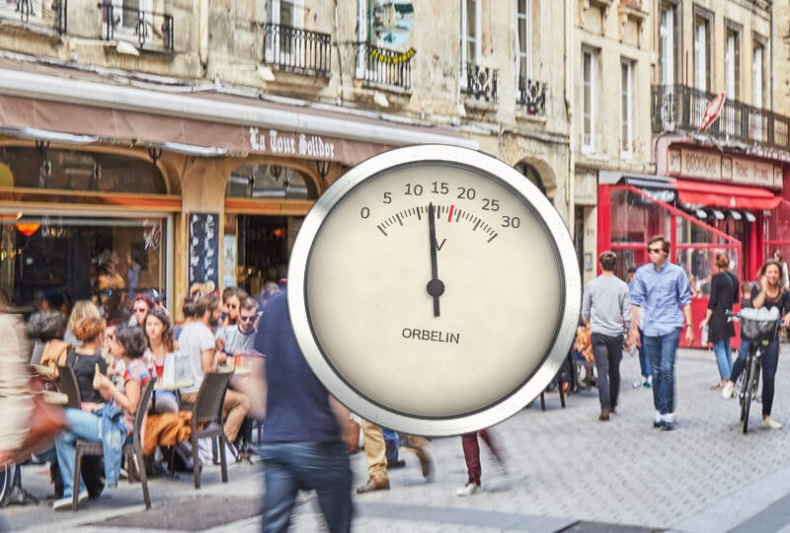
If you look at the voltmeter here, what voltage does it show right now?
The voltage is 13 V
